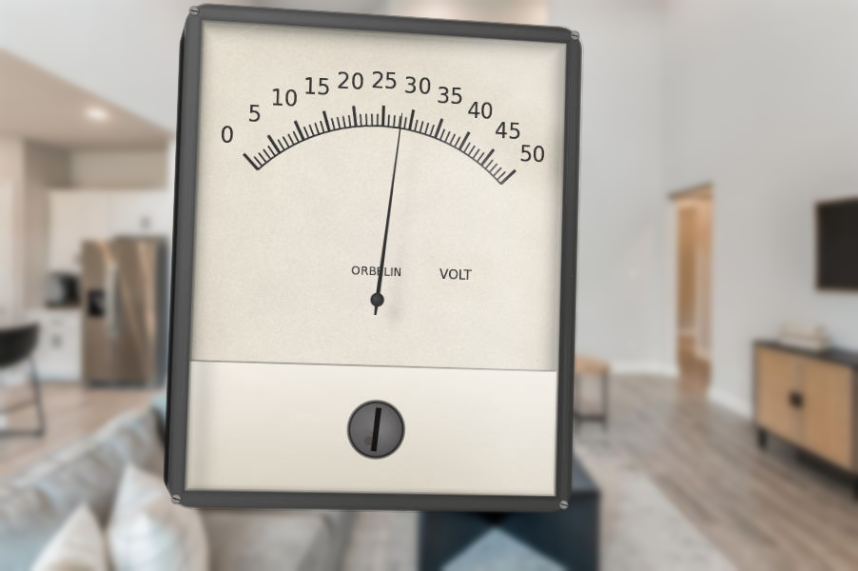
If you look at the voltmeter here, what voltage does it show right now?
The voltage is 28 V
